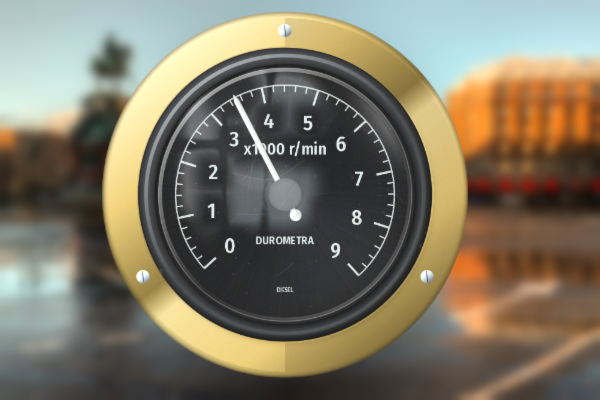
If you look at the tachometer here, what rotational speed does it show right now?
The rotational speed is 3500 rpm
